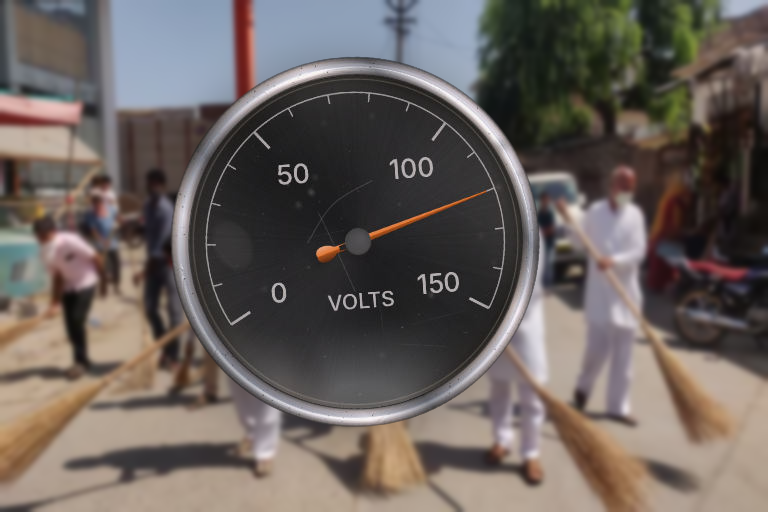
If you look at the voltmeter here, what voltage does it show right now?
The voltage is 120 V
